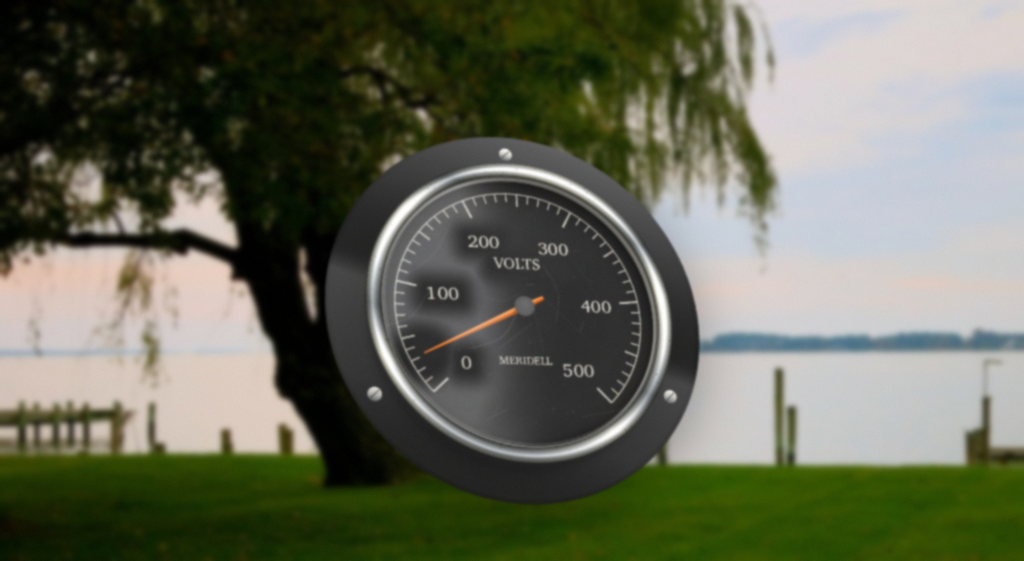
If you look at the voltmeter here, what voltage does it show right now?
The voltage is 30 V
